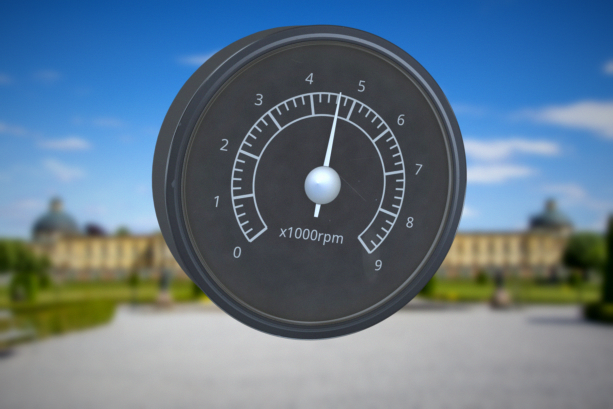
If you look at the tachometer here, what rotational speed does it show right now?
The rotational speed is 4600 rpm
